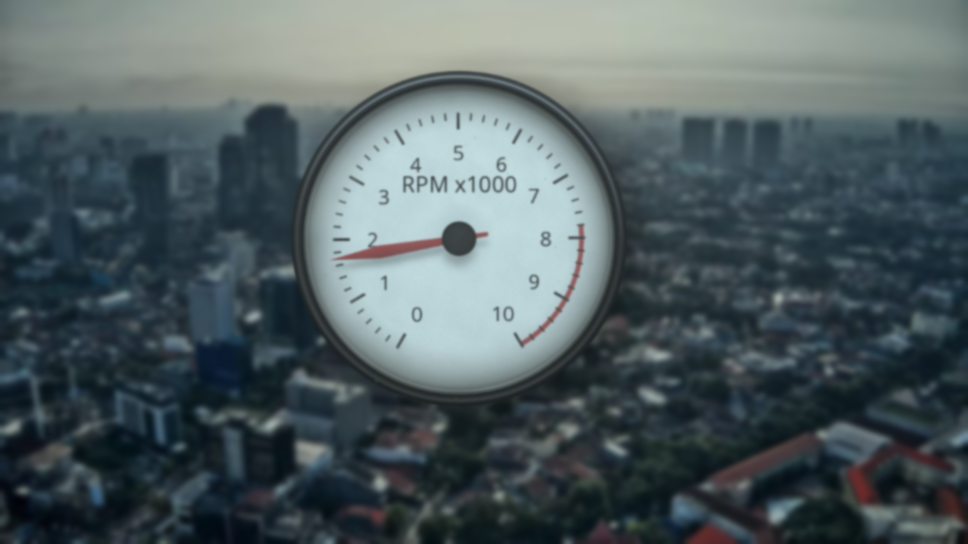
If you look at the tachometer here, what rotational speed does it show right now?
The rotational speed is 1700 rpm
